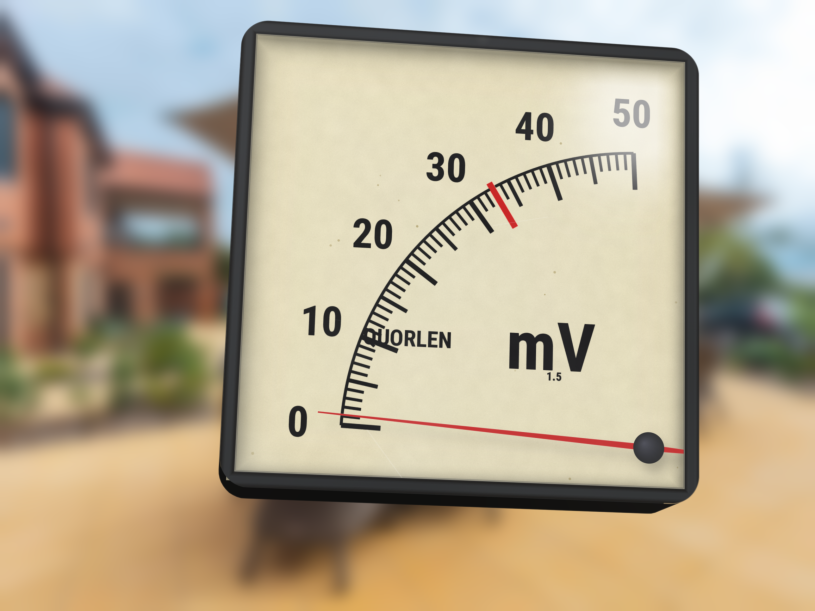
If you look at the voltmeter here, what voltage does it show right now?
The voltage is 1 mV
